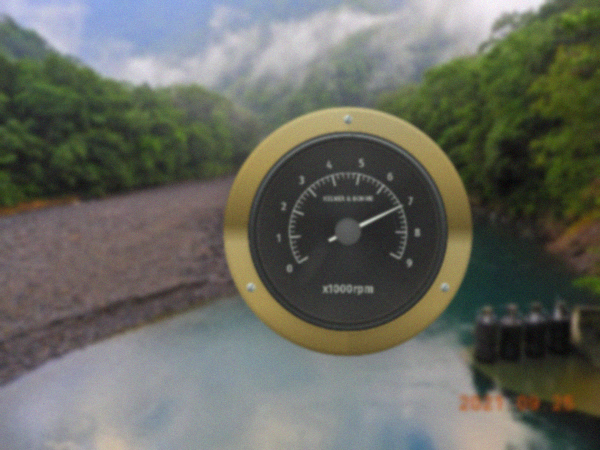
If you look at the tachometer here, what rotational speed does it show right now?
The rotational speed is 7000 rpm
